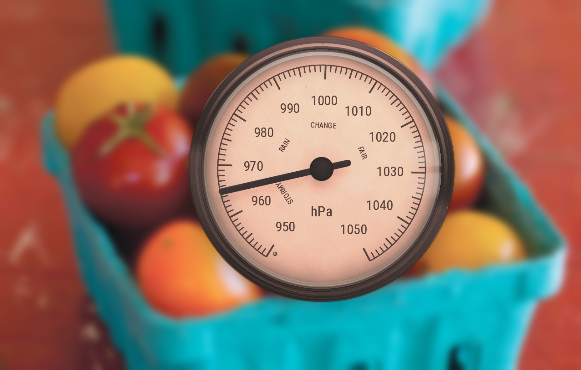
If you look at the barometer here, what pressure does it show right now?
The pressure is 965 hPa
